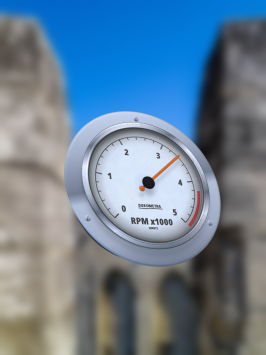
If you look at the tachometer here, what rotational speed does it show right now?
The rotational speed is 3400 rpm
